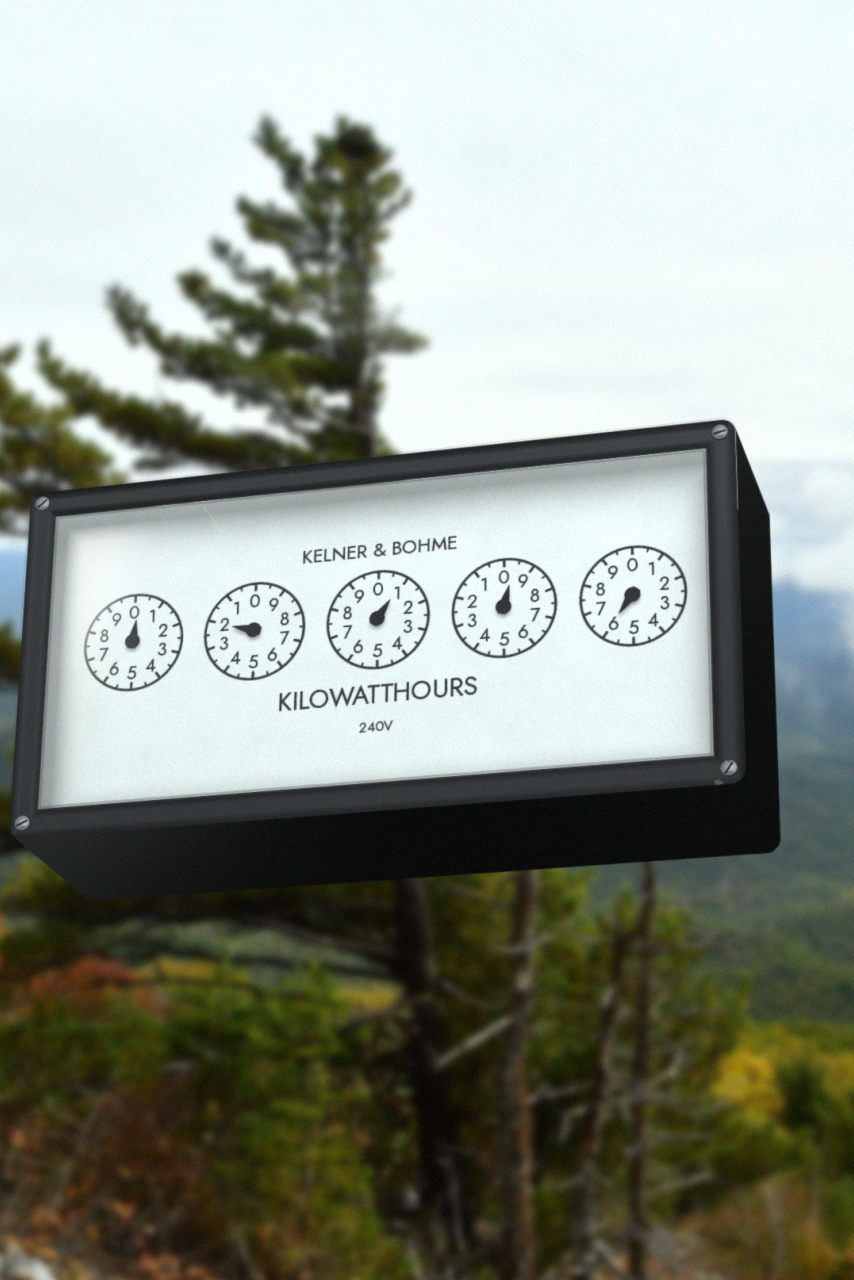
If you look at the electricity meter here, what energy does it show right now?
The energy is 2096 kWh
